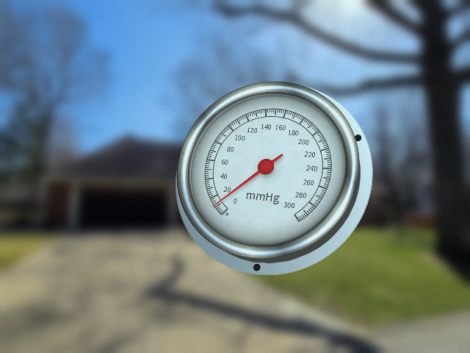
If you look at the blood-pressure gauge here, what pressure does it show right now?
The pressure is 10 mmHg
